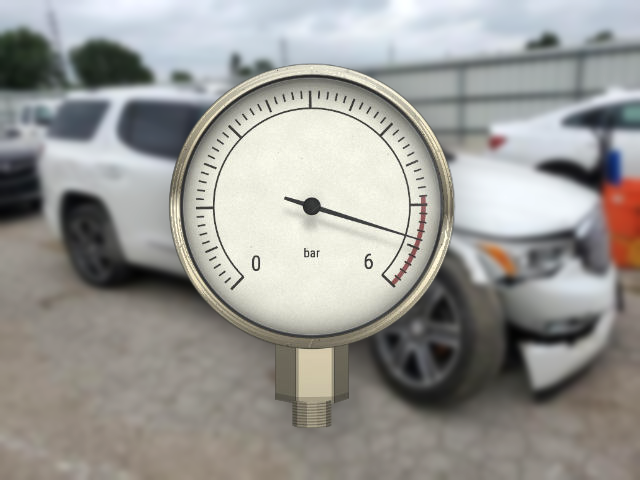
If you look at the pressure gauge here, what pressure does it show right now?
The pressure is 5.4 bar
